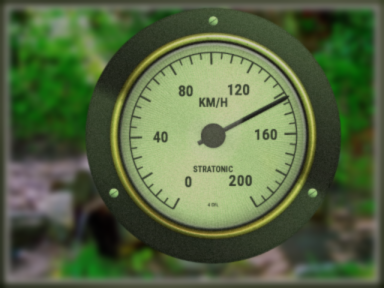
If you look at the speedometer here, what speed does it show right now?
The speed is 142.5 km/h
